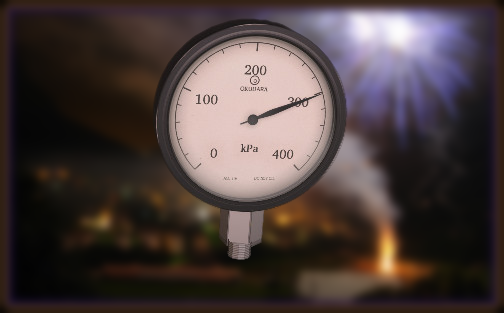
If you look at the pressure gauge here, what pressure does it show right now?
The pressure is 300 kPa
